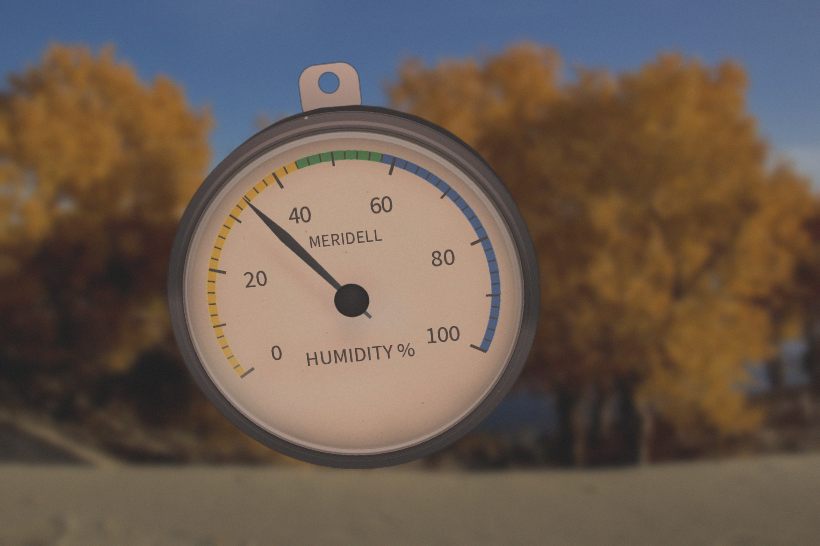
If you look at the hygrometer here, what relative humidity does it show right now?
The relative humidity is 34 %
